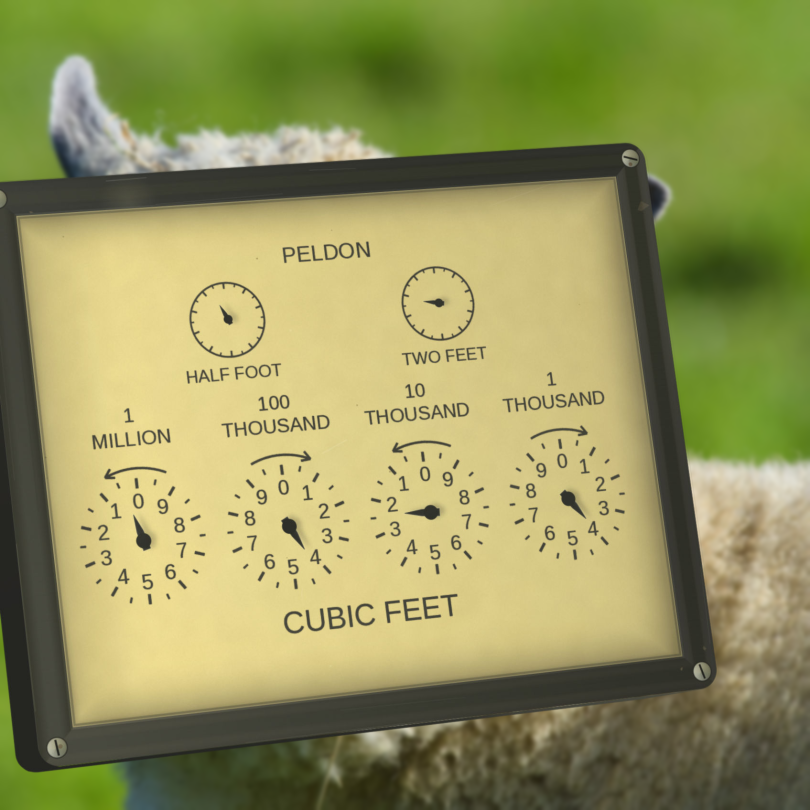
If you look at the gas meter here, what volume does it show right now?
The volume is 42400 ft³
